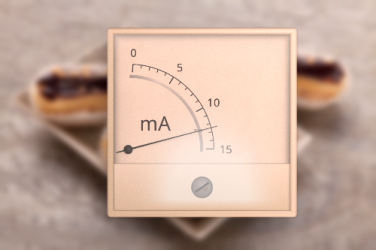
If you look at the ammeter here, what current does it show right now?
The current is 12.5 mA
